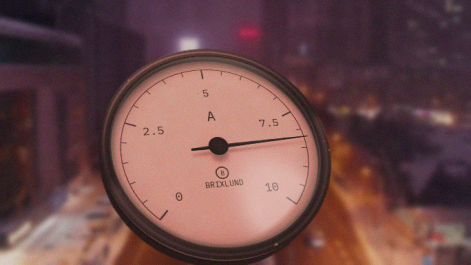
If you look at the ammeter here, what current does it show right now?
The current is 8.25 A
